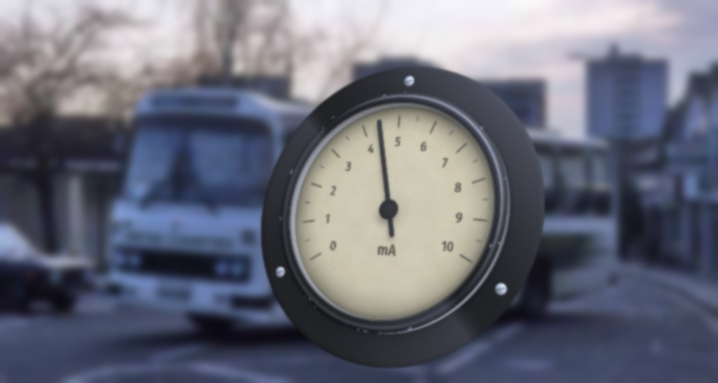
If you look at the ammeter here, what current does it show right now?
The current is 4.5 mA
